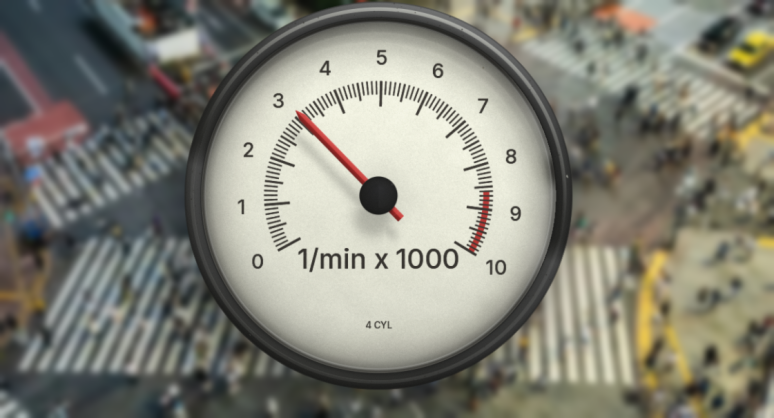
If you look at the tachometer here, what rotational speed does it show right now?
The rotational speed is 3100 rpm
